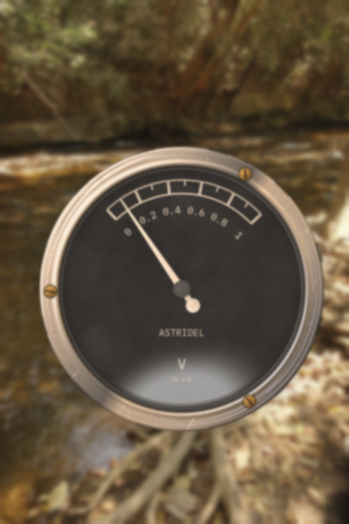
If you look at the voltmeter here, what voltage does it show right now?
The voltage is 0.1 V
